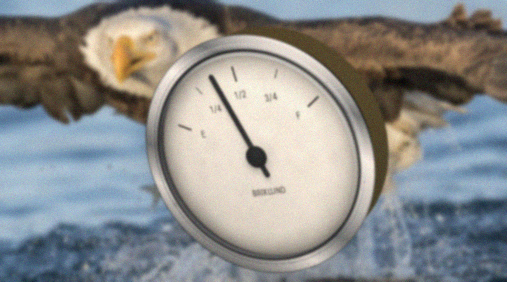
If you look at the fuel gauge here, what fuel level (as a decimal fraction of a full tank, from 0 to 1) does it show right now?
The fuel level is 0.375
